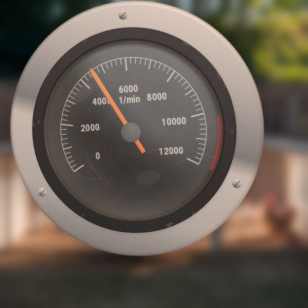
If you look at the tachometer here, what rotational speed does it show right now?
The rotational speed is 4600 rpm
